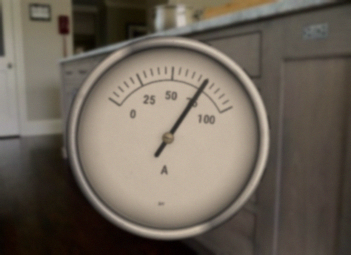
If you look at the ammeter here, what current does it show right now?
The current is 75 A
